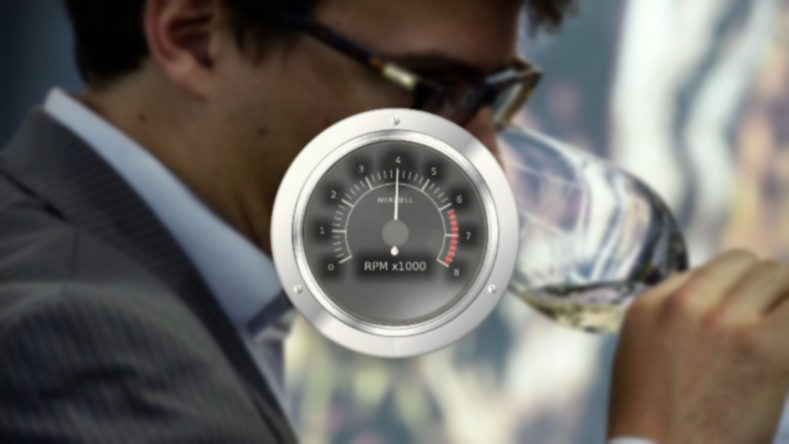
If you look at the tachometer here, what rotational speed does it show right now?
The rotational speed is 4000 rpm
